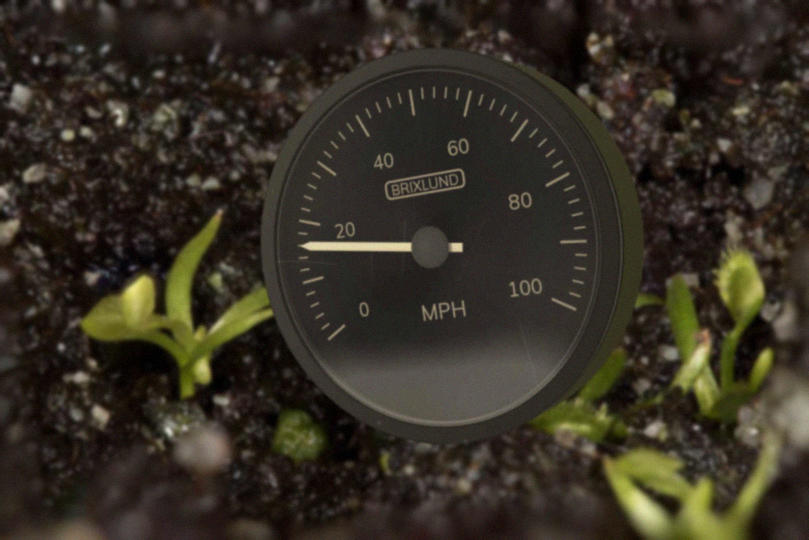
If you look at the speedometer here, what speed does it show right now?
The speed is 16 mph
